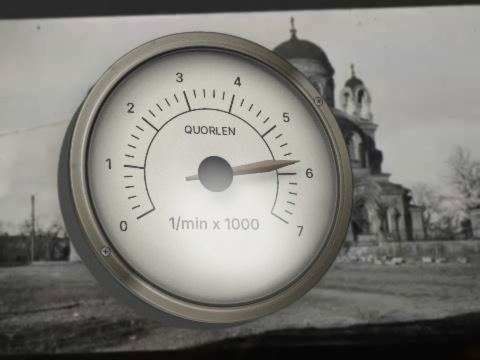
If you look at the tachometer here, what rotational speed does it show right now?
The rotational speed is 5800 rpm
